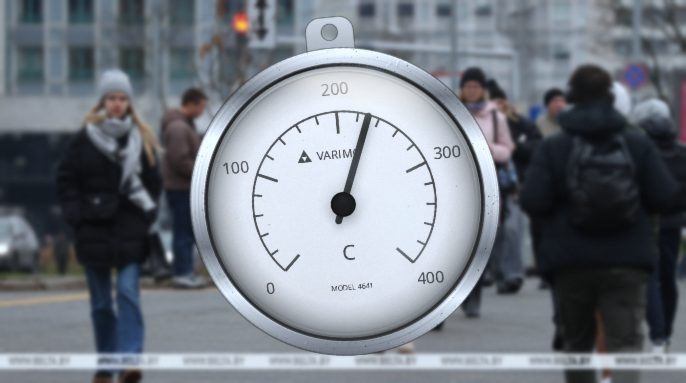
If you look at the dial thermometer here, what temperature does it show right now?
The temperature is 230 °C
